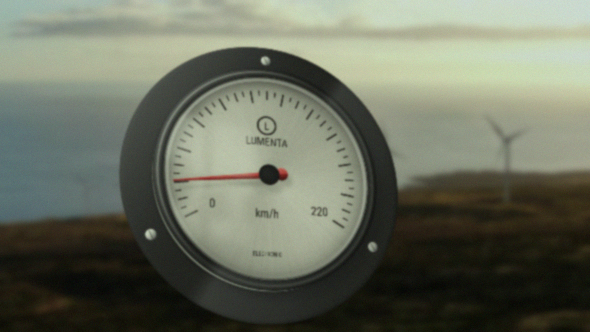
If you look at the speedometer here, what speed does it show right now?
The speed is 20 km/h
